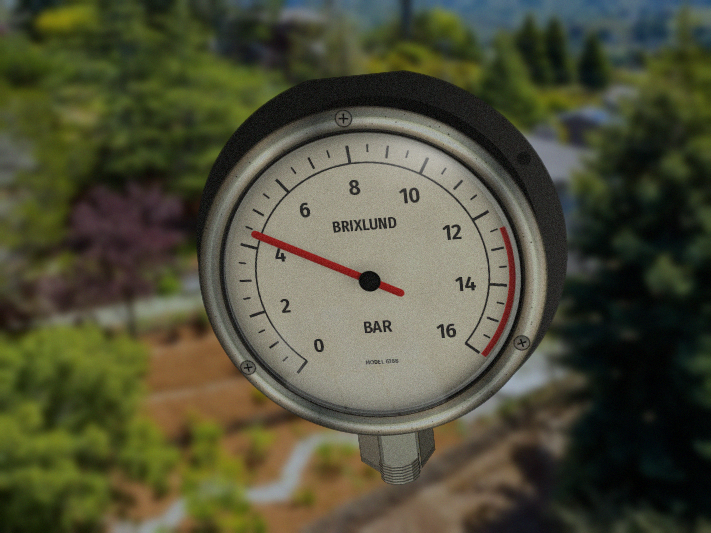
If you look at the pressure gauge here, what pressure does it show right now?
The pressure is 4.5 bar
